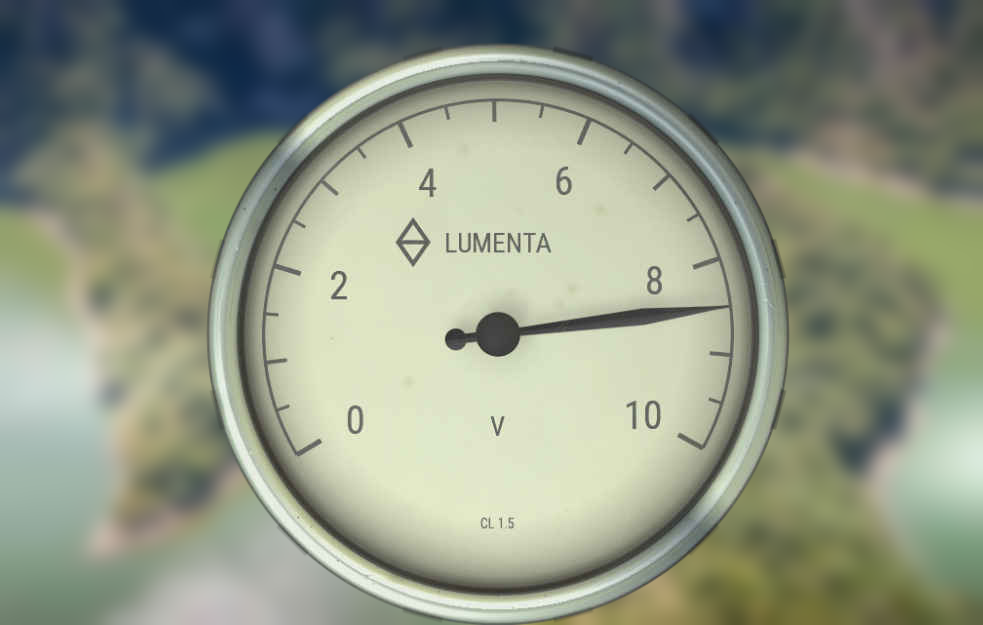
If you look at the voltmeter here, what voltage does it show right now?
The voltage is 8.5 V
